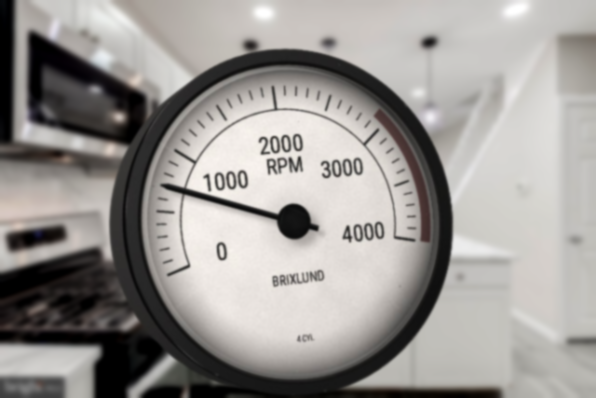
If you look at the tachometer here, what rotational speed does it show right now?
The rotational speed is 700 rpm
